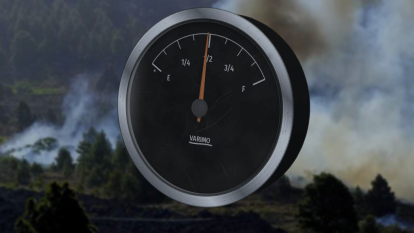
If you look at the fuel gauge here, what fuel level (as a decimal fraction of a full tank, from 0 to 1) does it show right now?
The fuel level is 0.5
